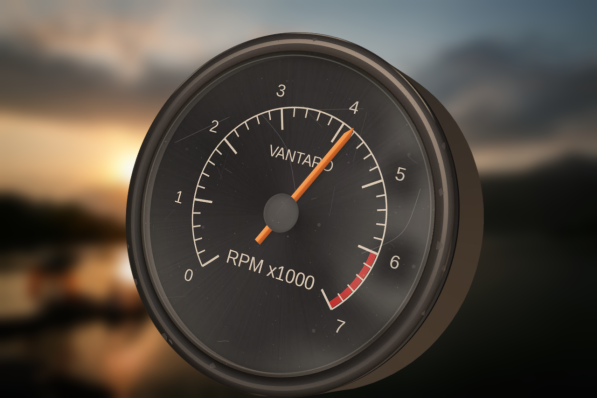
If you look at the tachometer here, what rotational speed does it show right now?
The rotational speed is 4200 rpm
